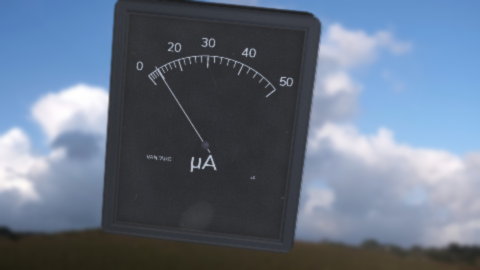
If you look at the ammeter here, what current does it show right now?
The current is 10 µA
